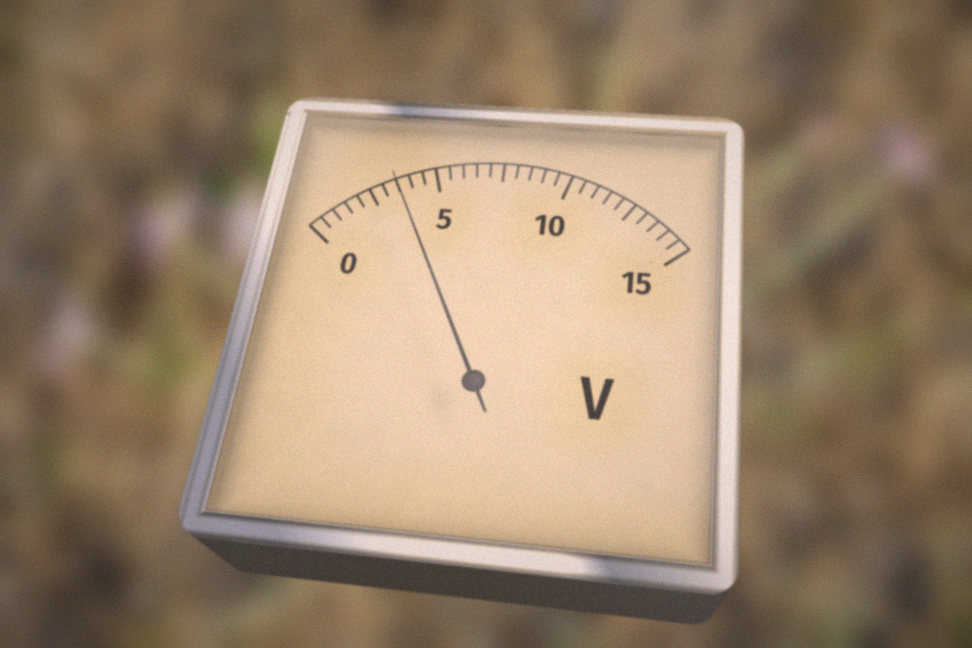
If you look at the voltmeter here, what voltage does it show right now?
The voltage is 3.5 V
